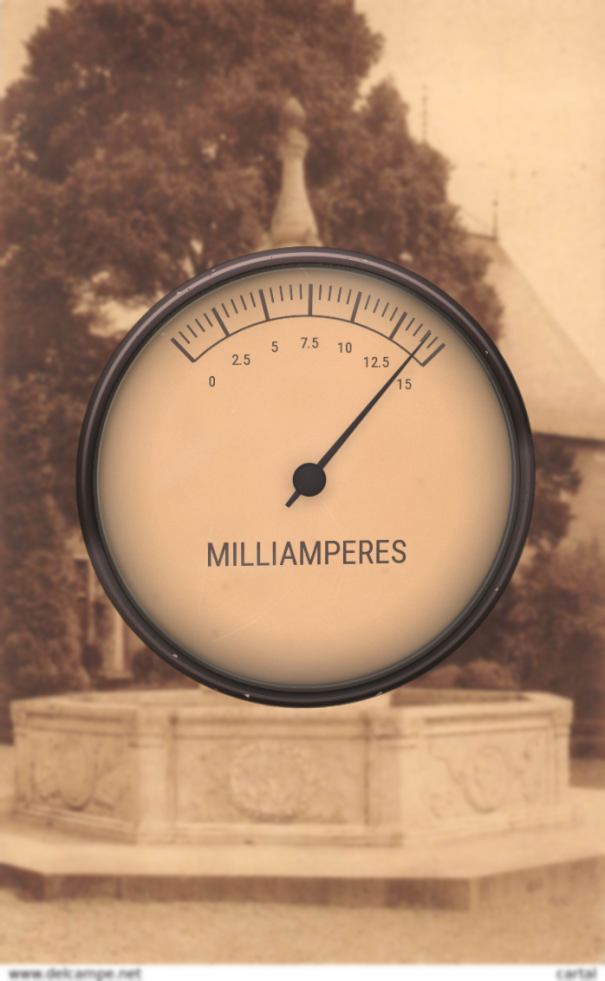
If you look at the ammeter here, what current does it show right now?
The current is 14 mA
